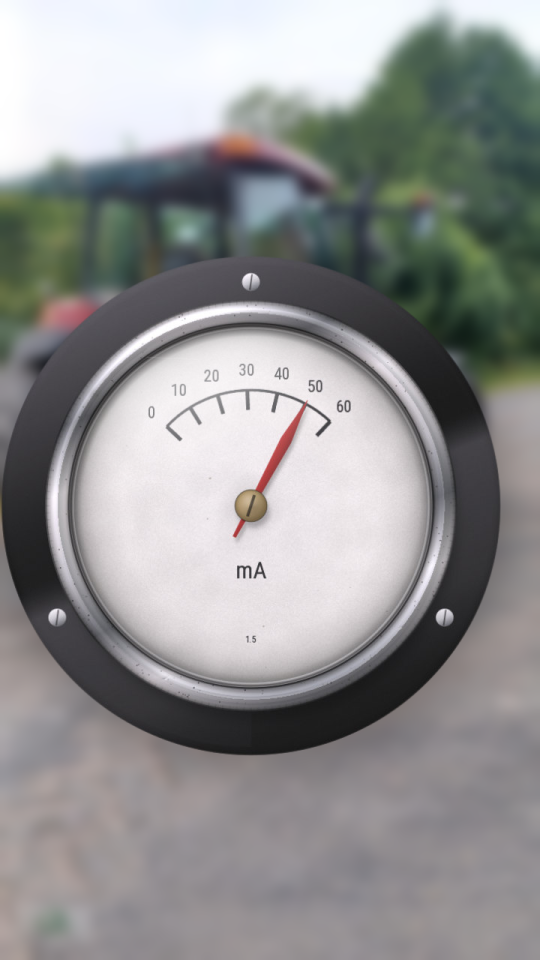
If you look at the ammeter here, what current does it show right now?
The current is 50 mA
